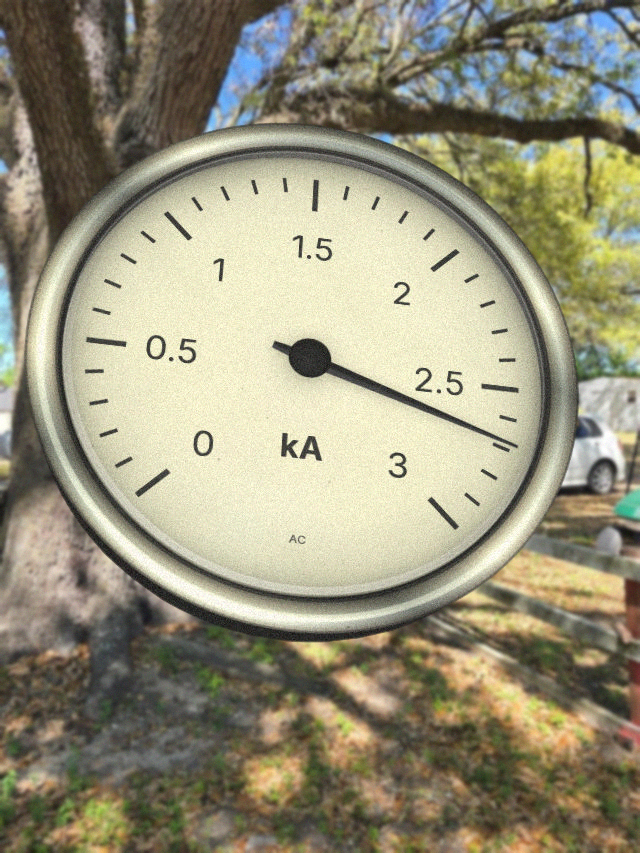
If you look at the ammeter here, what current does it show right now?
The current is 2.7 kA
